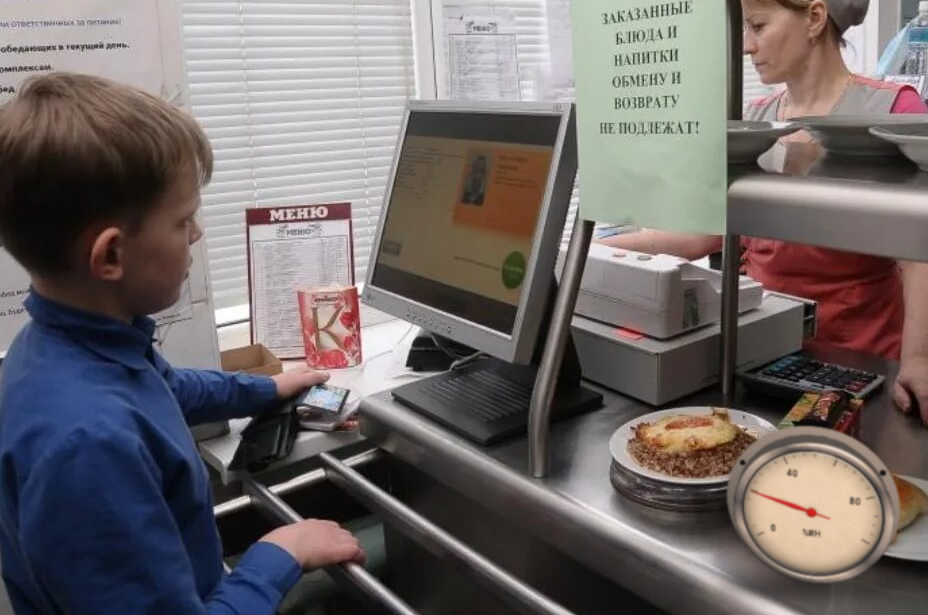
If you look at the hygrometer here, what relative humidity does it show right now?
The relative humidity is 20 %
